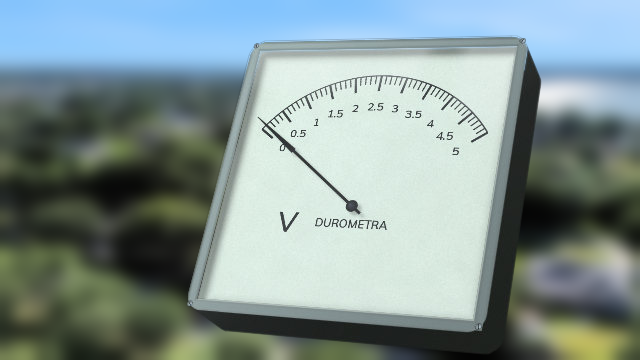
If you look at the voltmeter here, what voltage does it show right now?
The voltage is 0.1 V
